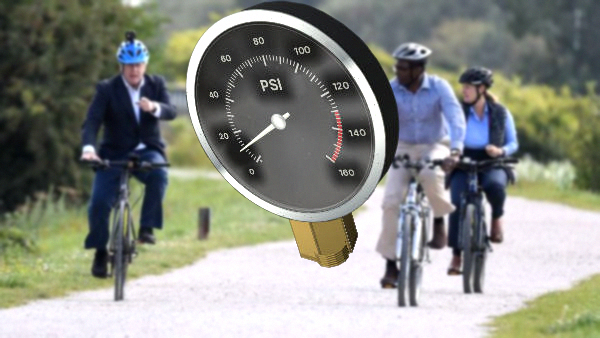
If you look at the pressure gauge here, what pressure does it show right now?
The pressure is 10 psi
